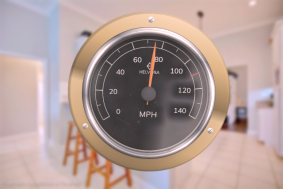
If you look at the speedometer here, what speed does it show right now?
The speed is 75 mph
